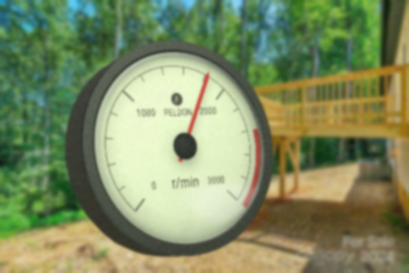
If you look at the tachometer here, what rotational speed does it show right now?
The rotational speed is 1800 rpm
